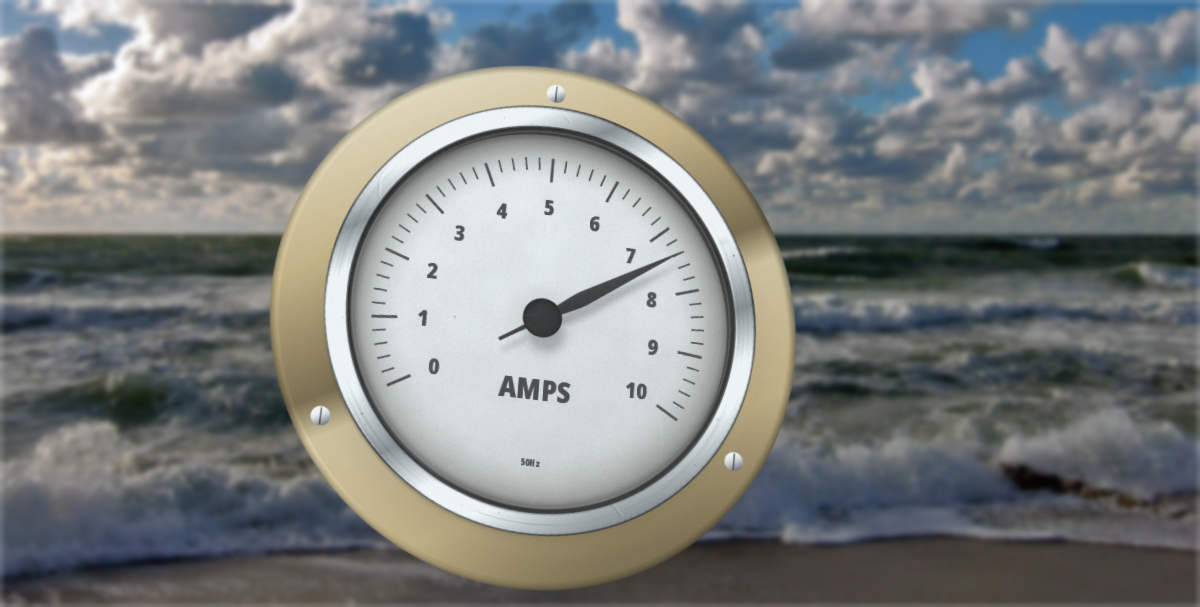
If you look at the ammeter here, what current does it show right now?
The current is 7.4 A
